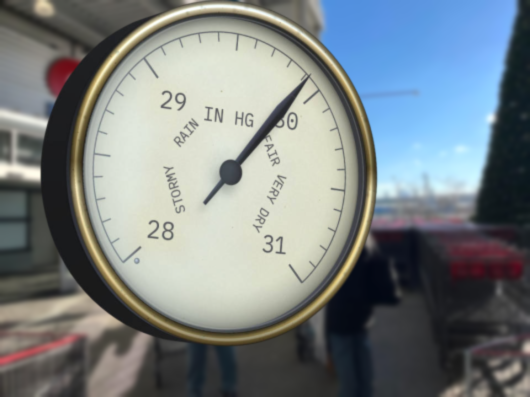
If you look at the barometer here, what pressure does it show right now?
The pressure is 29.9 inHg
